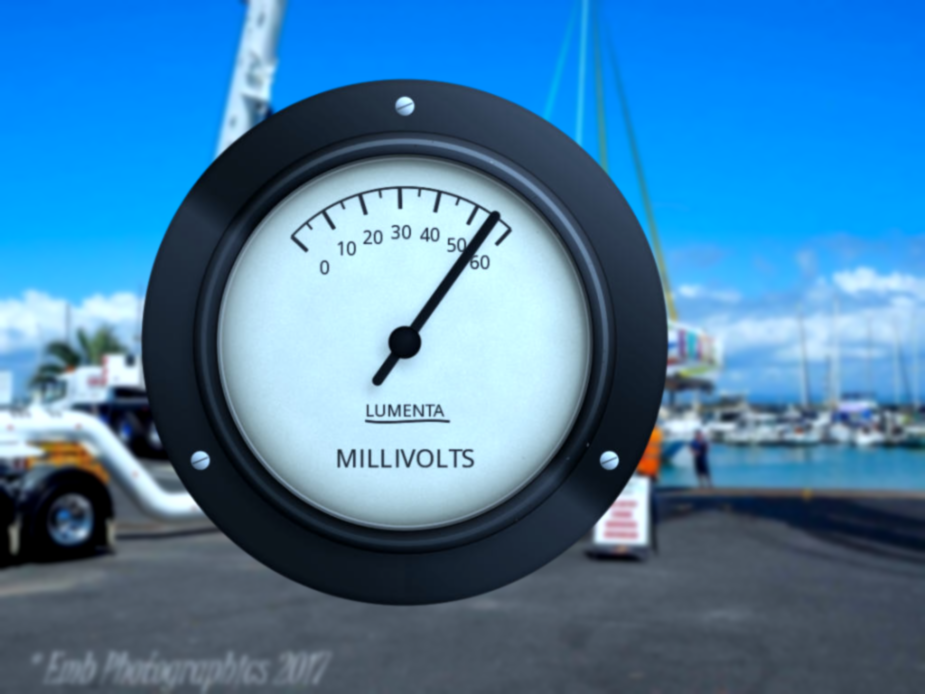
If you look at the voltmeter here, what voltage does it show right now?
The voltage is 55 mV
